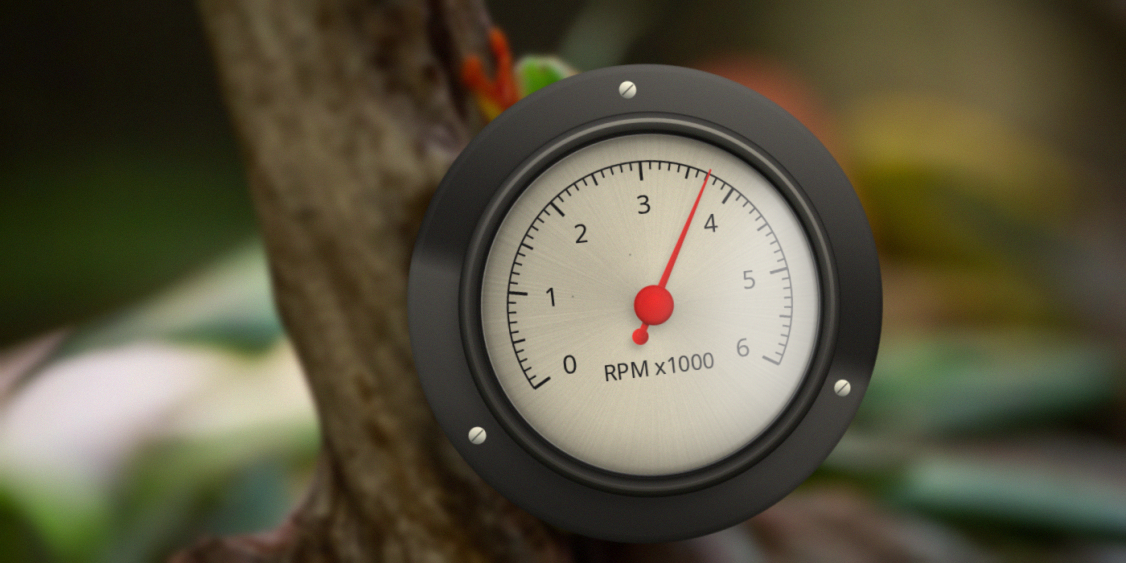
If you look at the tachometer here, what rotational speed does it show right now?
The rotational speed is 3700 rpm
